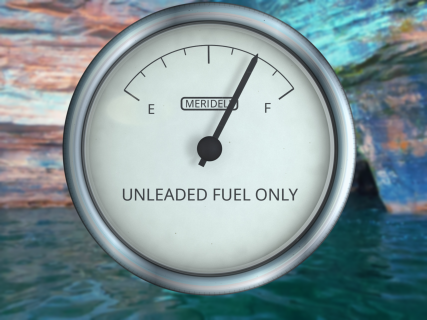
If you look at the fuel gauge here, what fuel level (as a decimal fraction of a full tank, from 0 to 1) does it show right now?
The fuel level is 0.75
